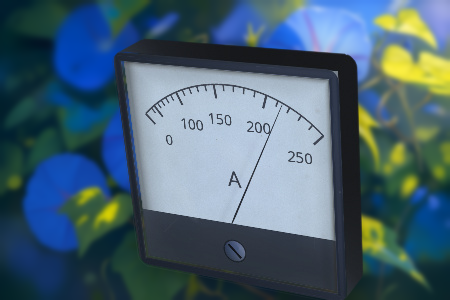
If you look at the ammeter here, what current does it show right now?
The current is 215 A
